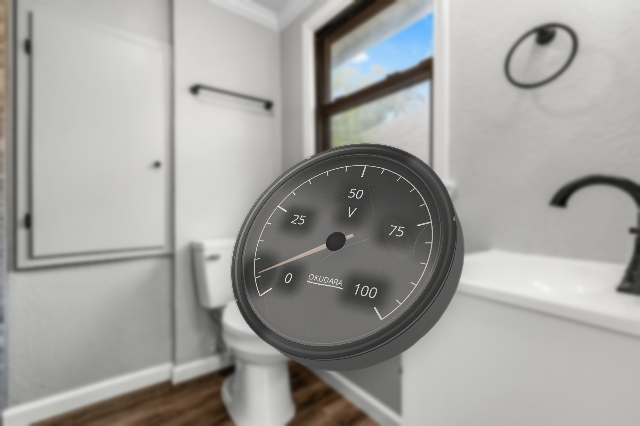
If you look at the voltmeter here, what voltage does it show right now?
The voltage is 5 V
